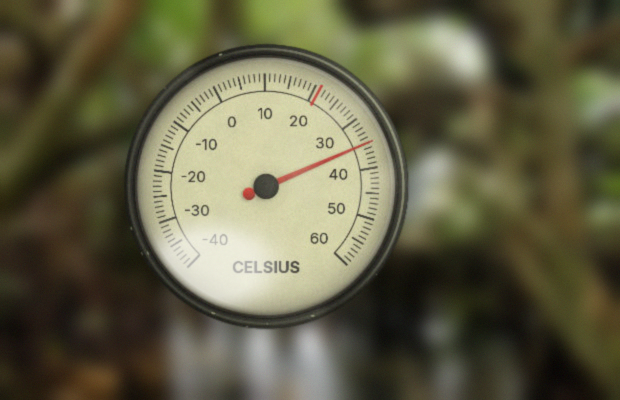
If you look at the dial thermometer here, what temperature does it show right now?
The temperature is 35 °C
